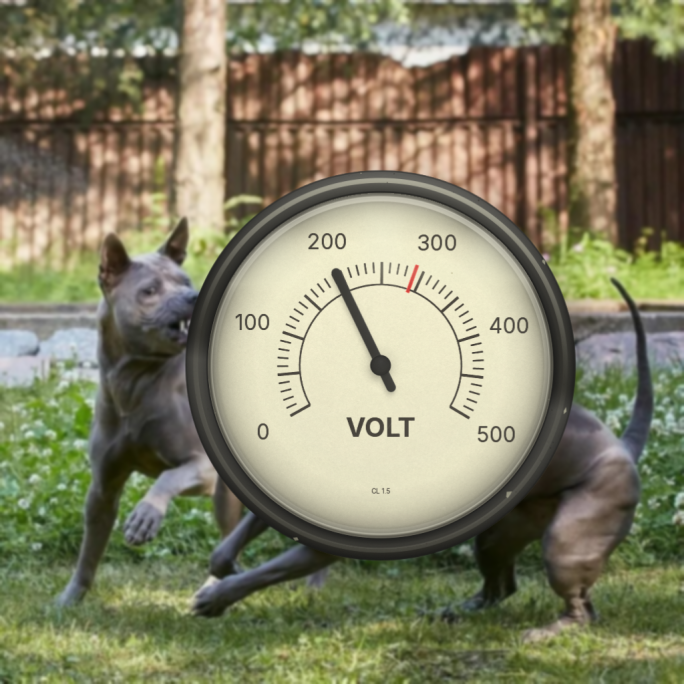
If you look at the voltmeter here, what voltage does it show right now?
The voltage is 195 V
